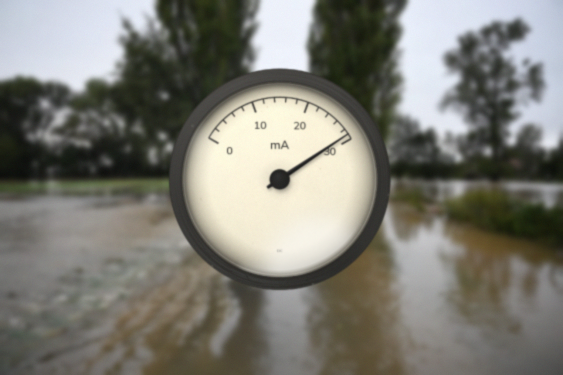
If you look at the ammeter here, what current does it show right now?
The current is 29 mA
